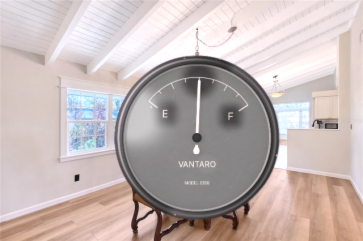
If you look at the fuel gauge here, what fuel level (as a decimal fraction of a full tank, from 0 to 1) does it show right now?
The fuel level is 0.5
